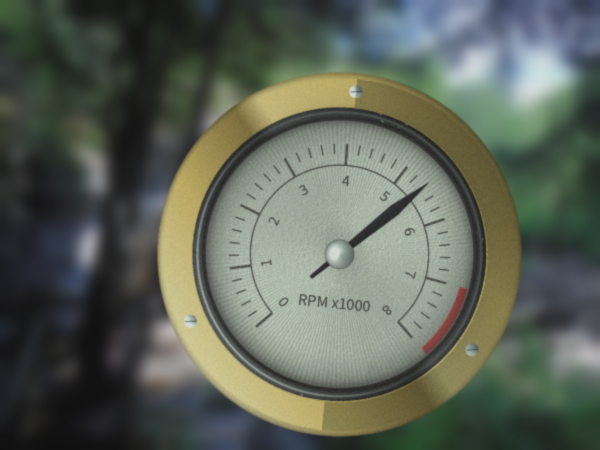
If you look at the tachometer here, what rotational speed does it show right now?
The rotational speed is 5400 rpm
